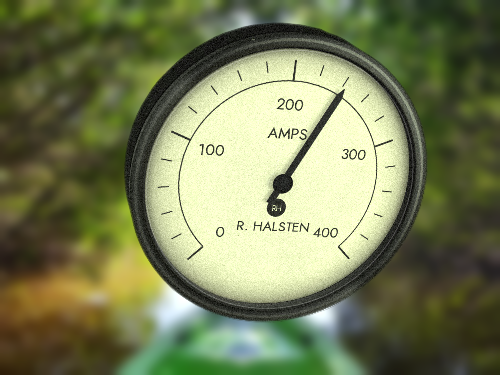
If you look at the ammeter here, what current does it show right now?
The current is 240 A
